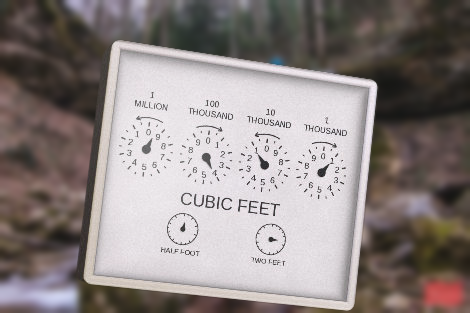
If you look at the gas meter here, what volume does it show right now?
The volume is 941100 ft³
